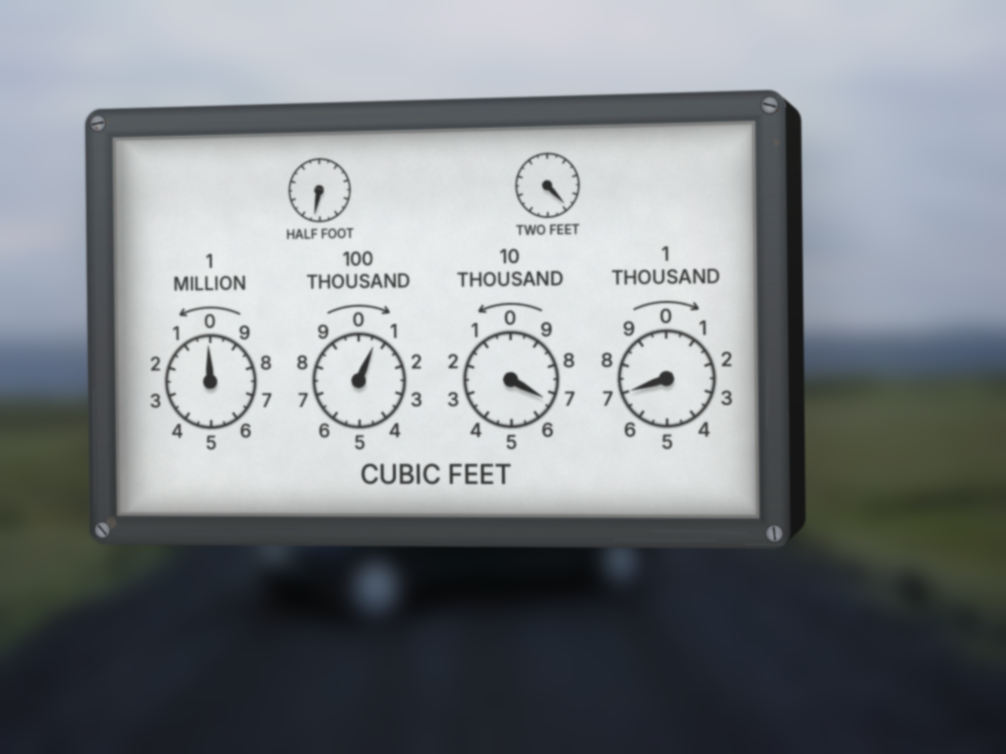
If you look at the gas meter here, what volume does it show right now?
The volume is 6700 ft³
